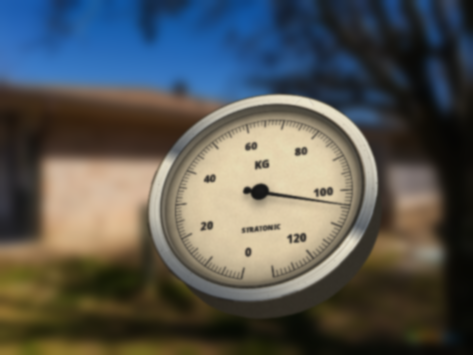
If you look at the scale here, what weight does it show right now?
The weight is 105 kg
